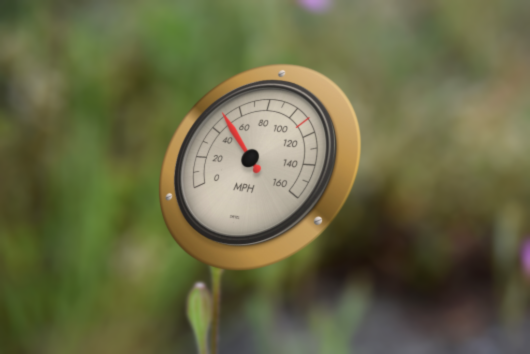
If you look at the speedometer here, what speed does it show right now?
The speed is 50 mph
